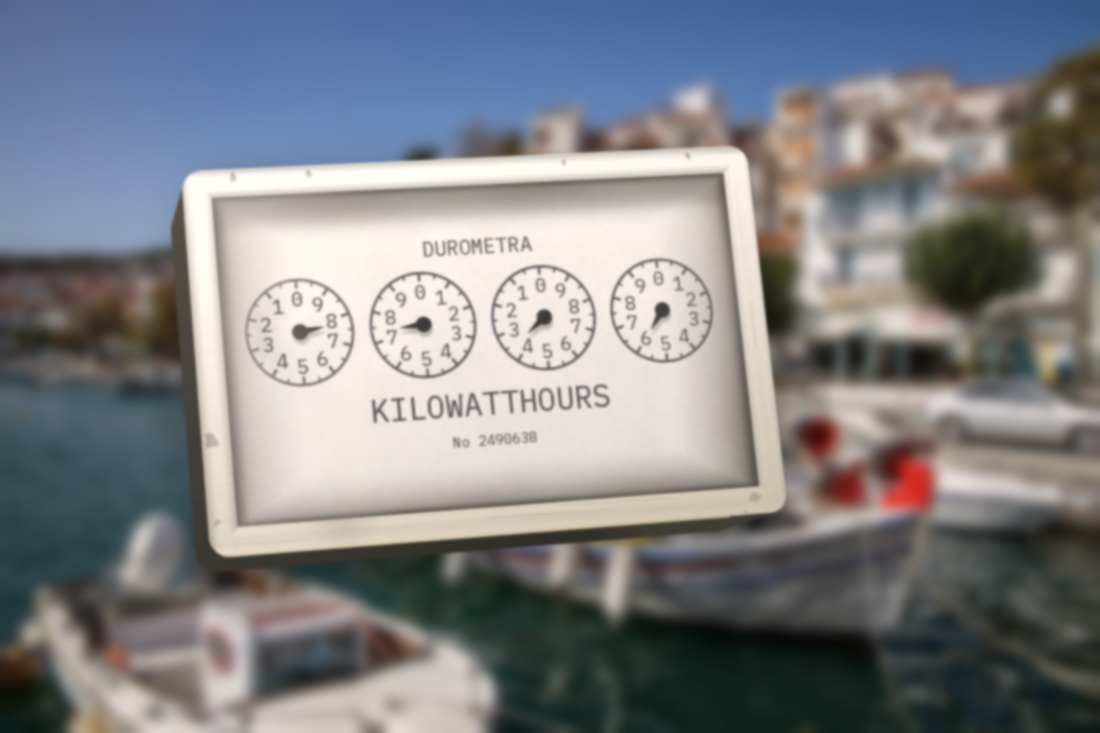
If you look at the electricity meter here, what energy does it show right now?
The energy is 7736 kWh
